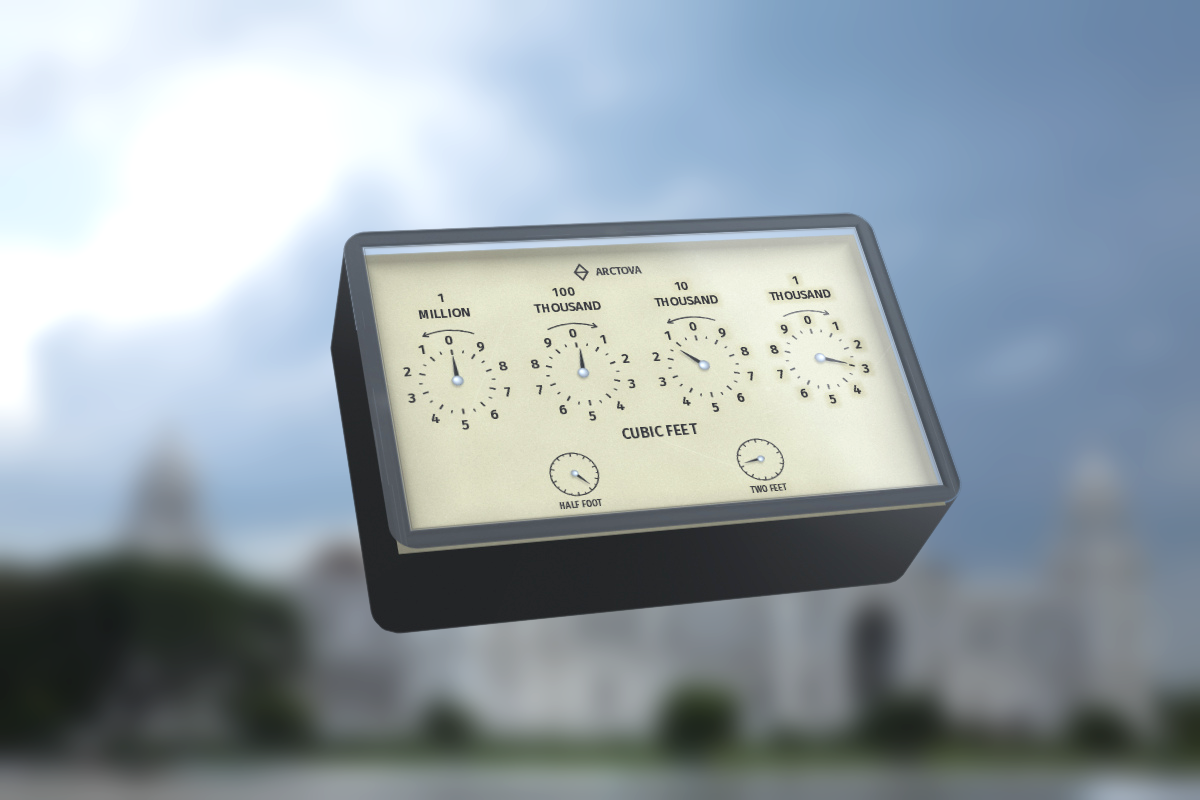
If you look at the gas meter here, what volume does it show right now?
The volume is 1300 ft³
